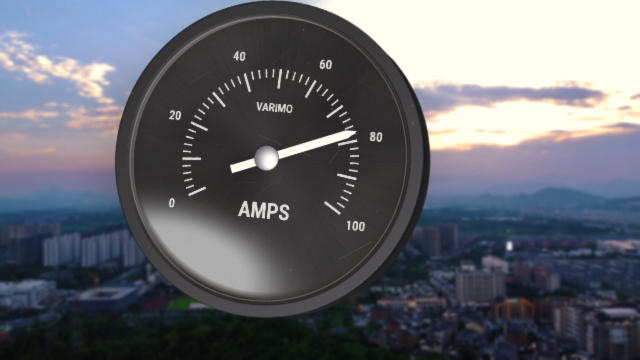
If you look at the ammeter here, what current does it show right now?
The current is 78 A
